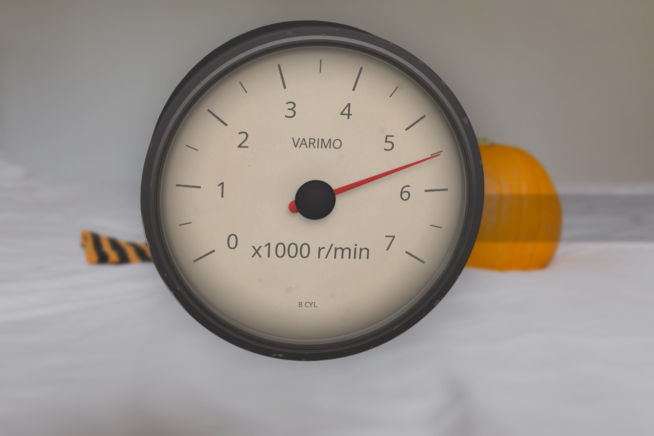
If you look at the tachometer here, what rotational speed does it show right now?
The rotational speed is 5500 rpm
